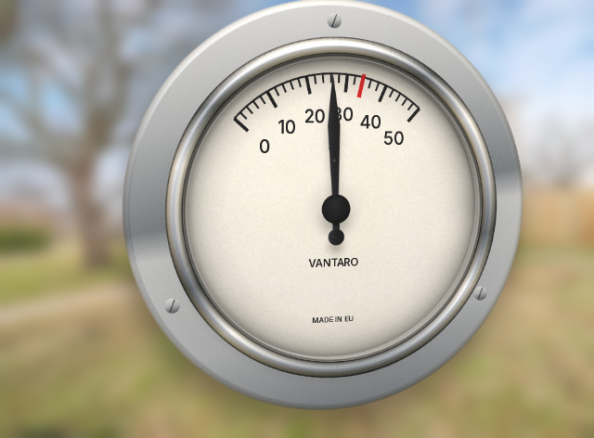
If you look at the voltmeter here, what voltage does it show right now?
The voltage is 26 V
